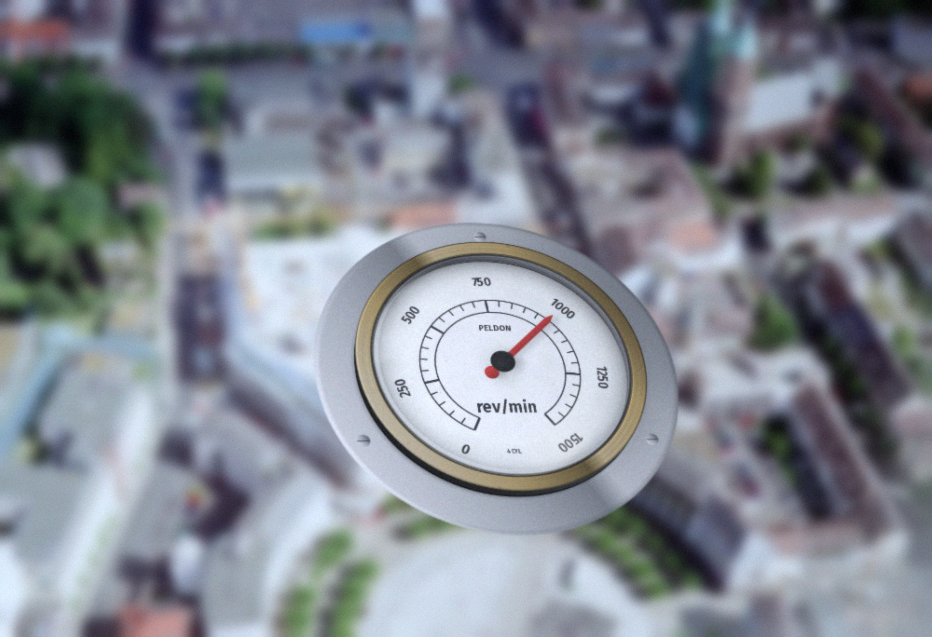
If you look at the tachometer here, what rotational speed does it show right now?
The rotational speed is 1000 rpm
